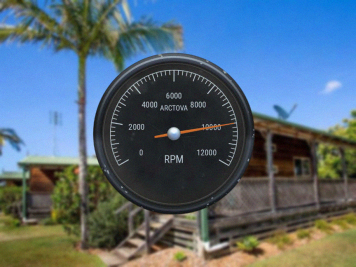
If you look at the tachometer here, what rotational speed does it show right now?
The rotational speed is 10000 rpm
